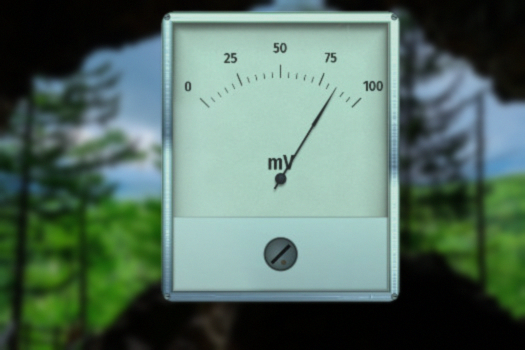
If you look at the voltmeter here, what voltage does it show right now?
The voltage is 85 mV
